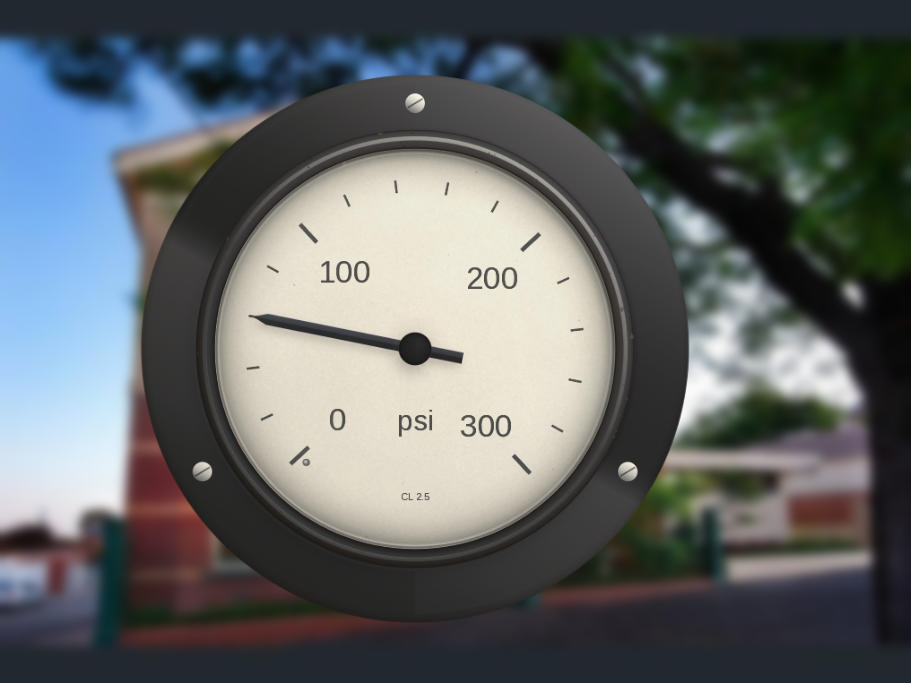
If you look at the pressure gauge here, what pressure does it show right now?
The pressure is 60 psi
